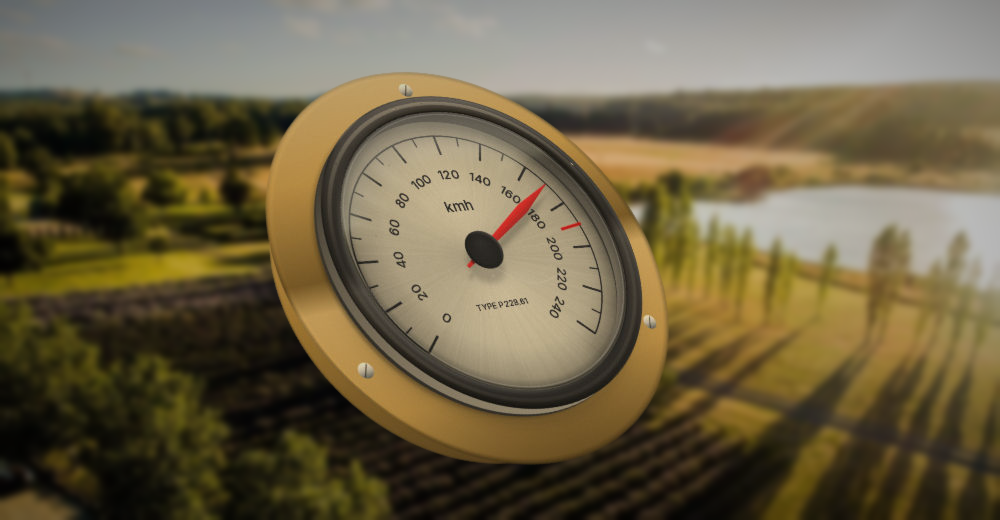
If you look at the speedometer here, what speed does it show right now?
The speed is 170 km/h
